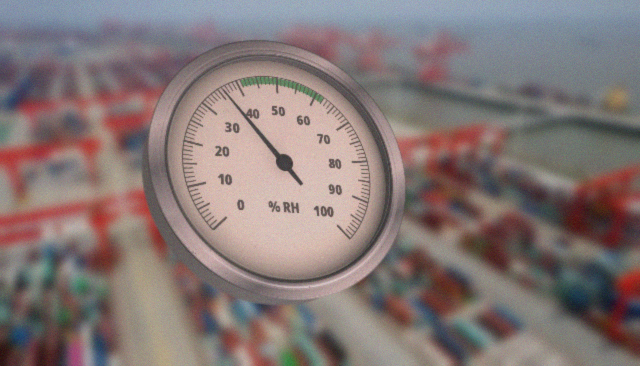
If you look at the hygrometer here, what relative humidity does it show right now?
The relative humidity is 35 %
